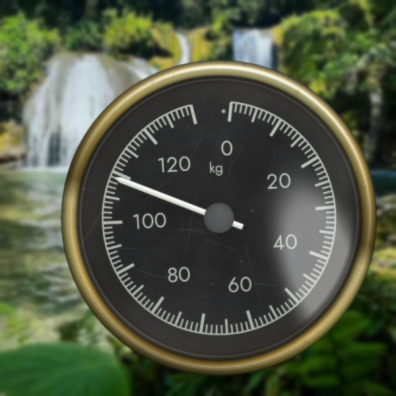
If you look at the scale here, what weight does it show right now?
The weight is 109 kg
